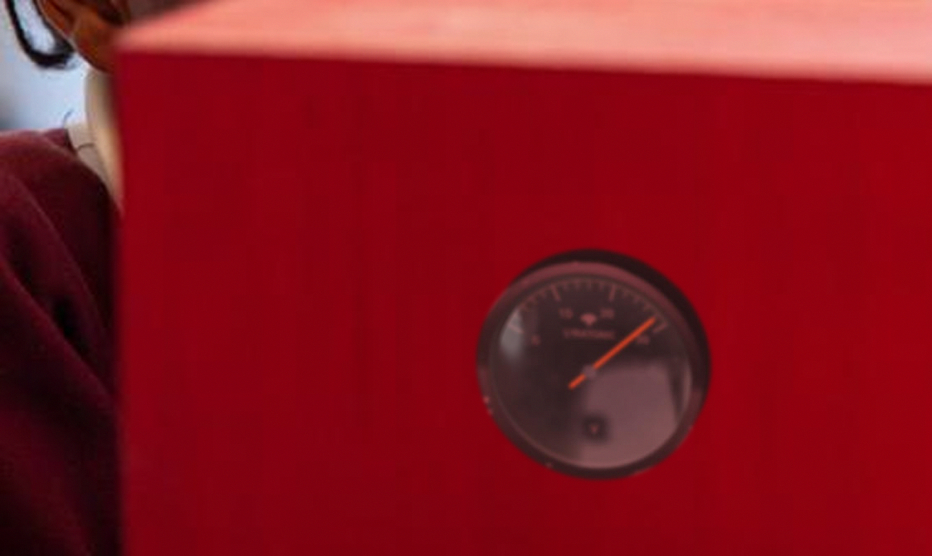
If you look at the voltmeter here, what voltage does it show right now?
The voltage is 28 V
